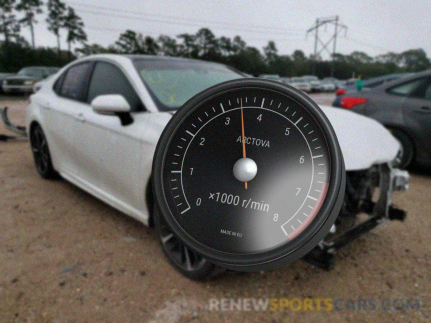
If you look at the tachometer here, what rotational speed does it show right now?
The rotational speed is 3500 rpm
